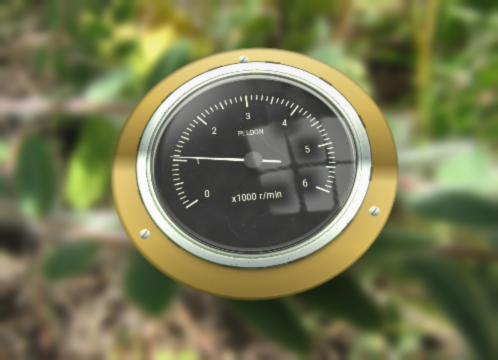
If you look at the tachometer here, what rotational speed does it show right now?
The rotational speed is 1000 rpm
